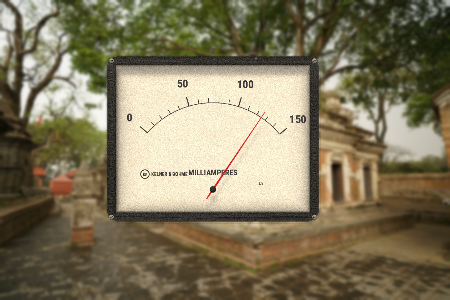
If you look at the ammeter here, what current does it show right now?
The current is 125 mA
